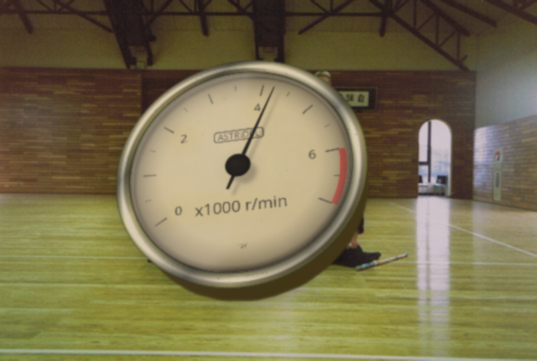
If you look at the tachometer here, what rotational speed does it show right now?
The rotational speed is 4250 rpm
